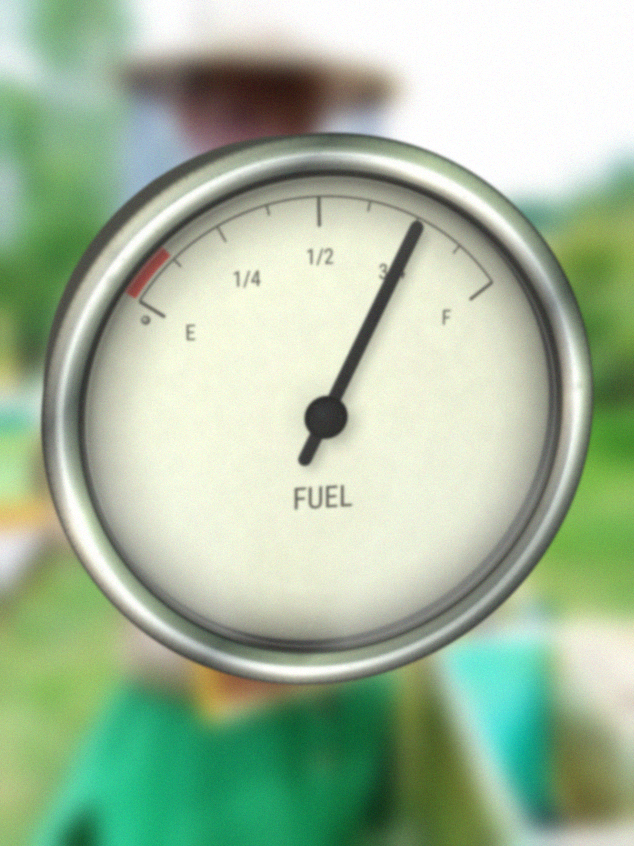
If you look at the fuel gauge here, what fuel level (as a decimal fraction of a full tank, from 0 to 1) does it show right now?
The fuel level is 0.75
